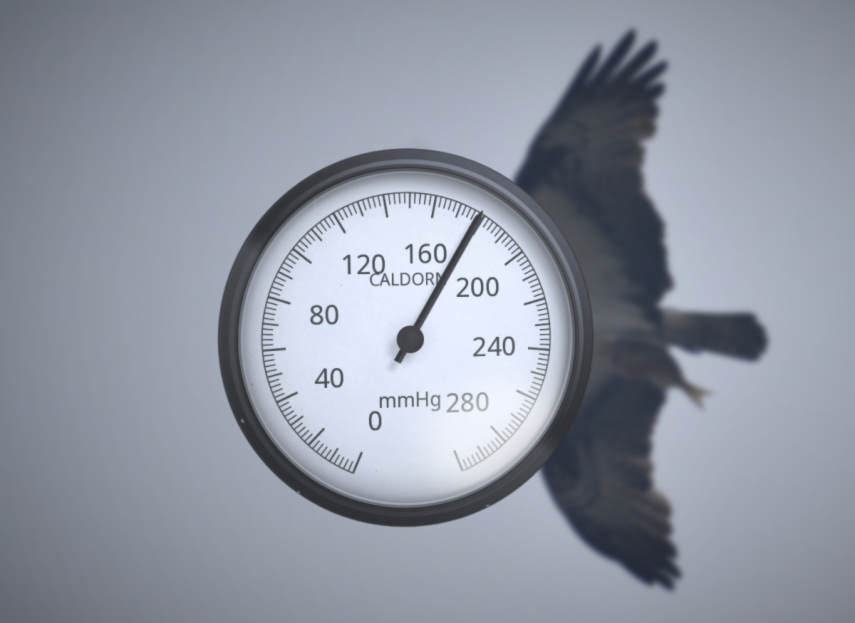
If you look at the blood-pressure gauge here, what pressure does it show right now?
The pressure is 178 mmHg
